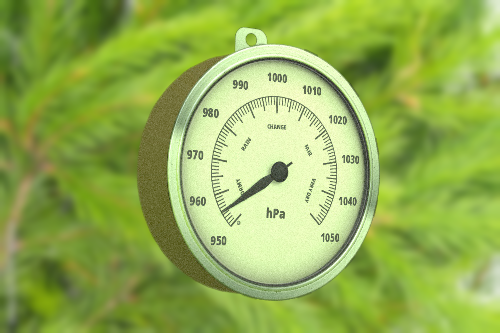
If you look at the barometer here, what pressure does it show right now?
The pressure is 955 hPa
